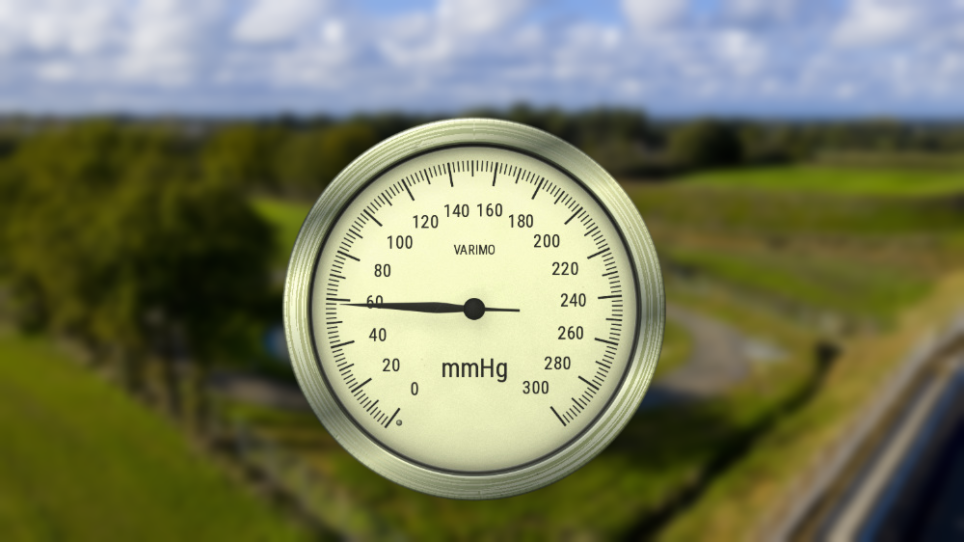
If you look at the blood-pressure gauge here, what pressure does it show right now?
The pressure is 58 mmHg
